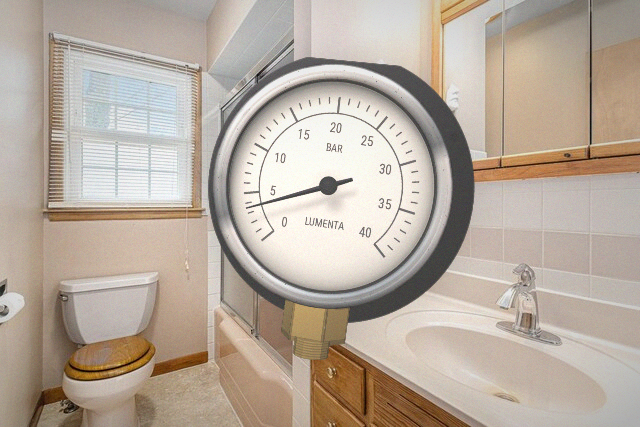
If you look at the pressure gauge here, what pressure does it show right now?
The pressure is 3.5 bar
